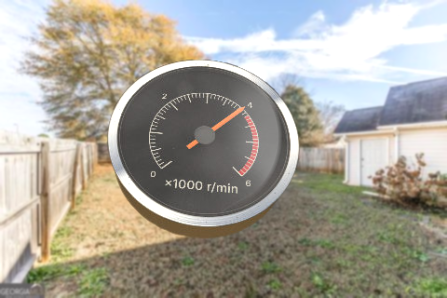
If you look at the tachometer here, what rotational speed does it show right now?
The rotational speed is 4000 rpm
